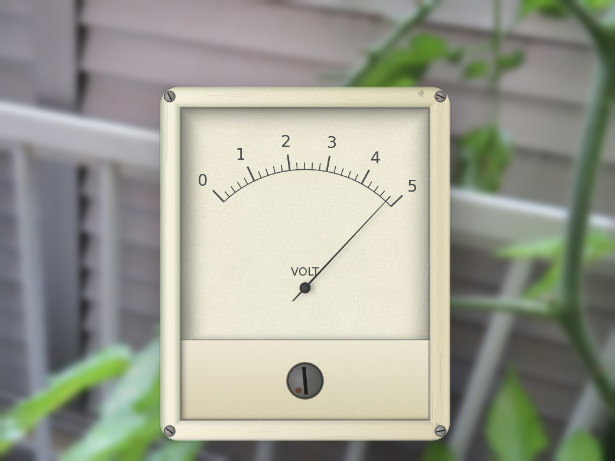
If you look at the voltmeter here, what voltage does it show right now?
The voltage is 4.8 V
